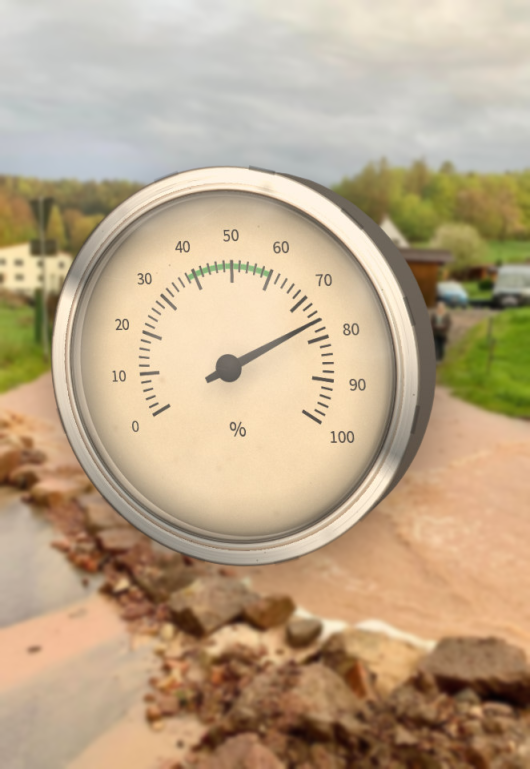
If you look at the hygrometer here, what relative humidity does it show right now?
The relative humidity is 76 %
